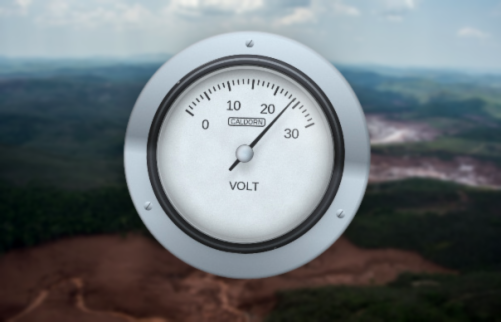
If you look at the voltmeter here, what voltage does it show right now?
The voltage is 24 V
